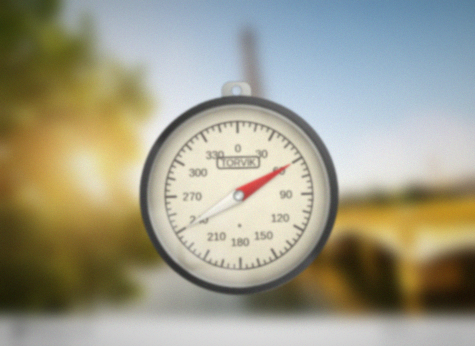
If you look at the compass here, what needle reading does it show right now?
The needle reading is 60 °
